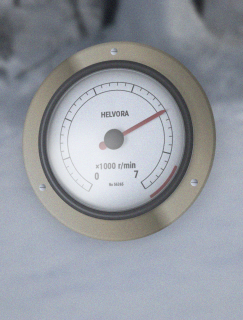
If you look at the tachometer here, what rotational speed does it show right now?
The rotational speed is 5000 rpm
